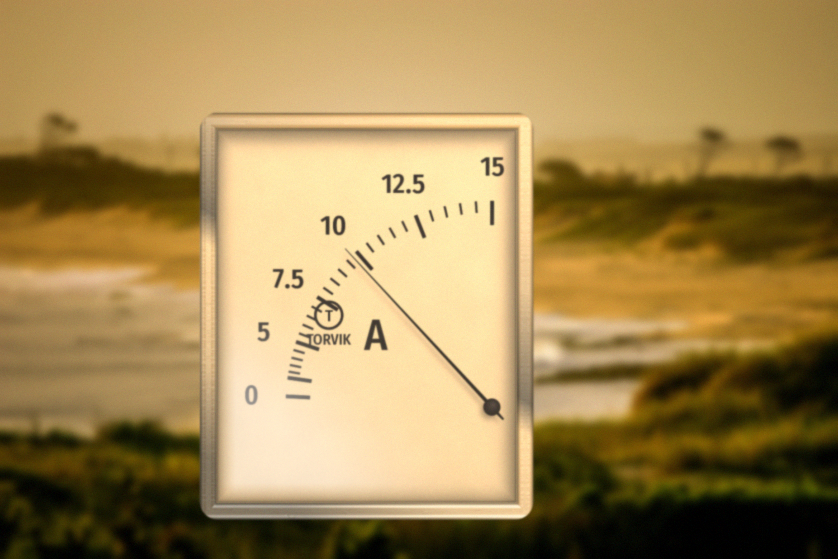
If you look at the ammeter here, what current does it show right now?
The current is 9.75 A
